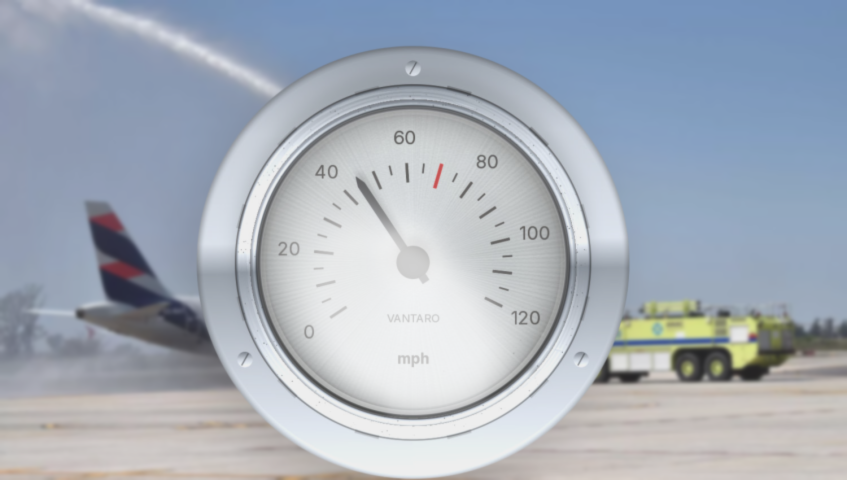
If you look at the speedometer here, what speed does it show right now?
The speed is 45 mph
